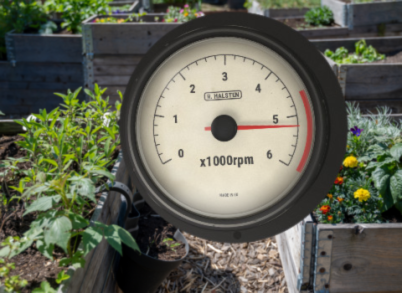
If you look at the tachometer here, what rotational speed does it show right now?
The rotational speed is 5200 rpm
